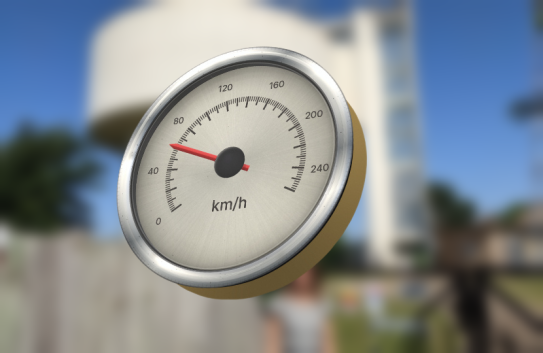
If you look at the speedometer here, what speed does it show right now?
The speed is 60 km/h
